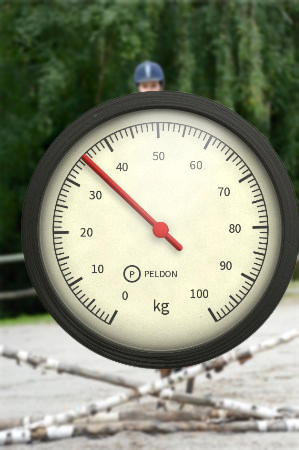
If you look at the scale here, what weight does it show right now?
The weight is 35 kg
